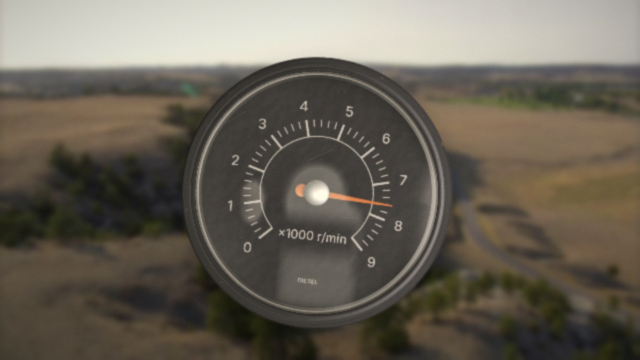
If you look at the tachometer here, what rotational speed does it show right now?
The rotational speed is 7600 rpm
